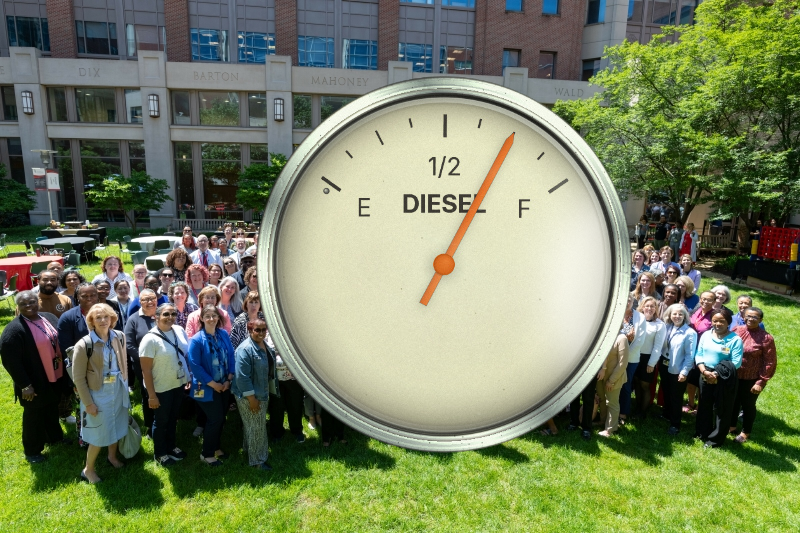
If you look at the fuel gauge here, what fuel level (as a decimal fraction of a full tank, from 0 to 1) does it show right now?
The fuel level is 0.75
